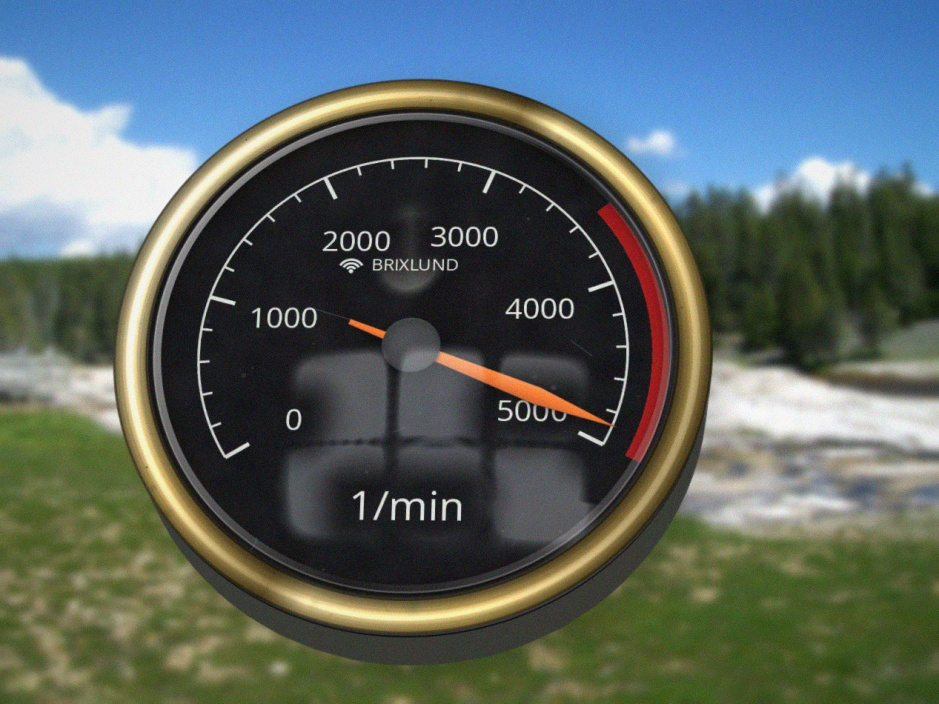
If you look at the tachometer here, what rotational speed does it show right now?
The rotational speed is 4900 rpm
